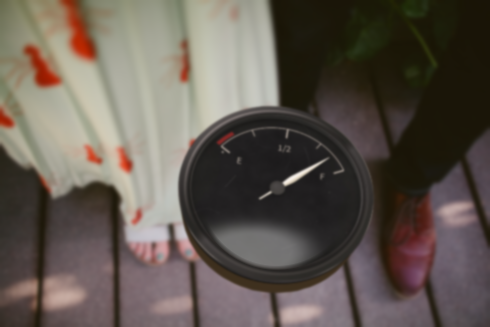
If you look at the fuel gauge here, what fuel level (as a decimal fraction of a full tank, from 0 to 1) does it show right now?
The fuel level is 0.875
